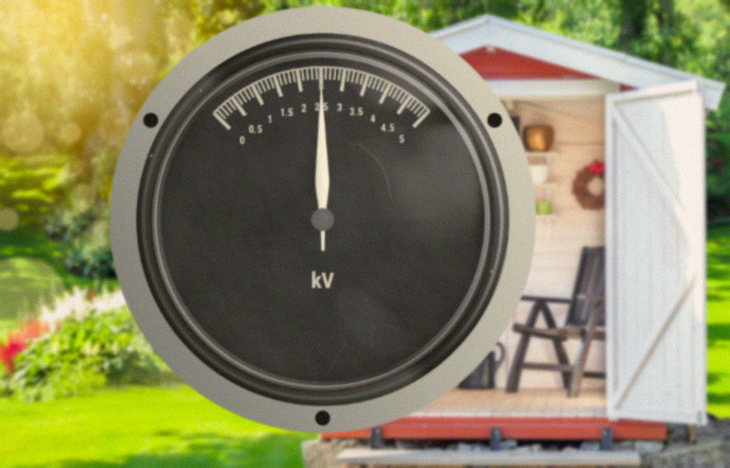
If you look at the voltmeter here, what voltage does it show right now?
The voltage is 2.5 kV
